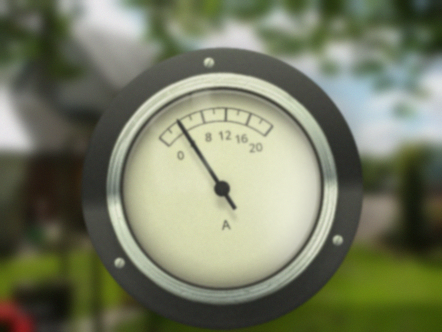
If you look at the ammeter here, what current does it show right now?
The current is 4 A
